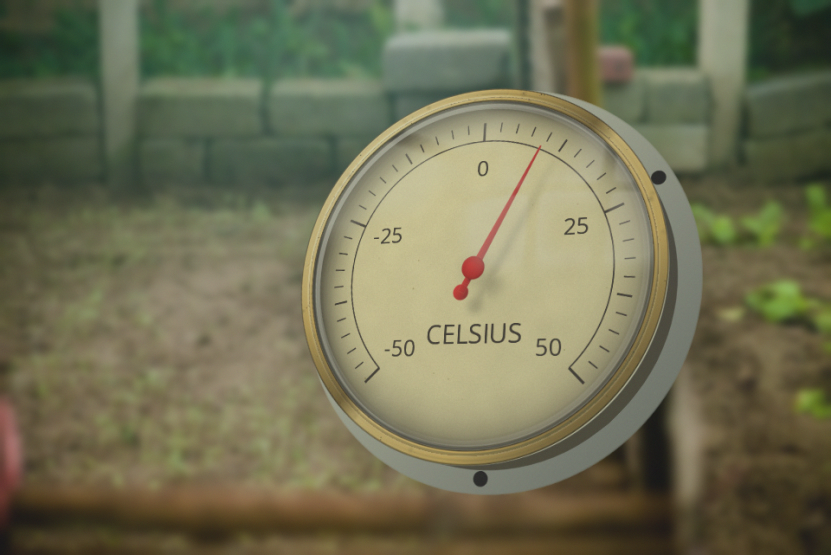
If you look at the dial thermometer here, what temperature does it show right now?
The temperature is 10 °C
